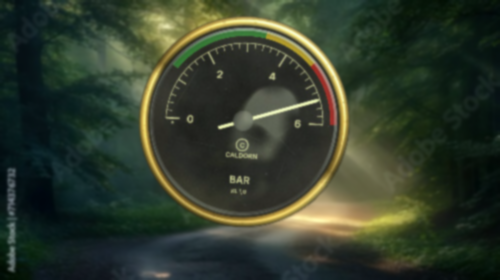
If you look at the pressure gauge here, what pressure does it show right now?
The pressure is 5.4 bar
